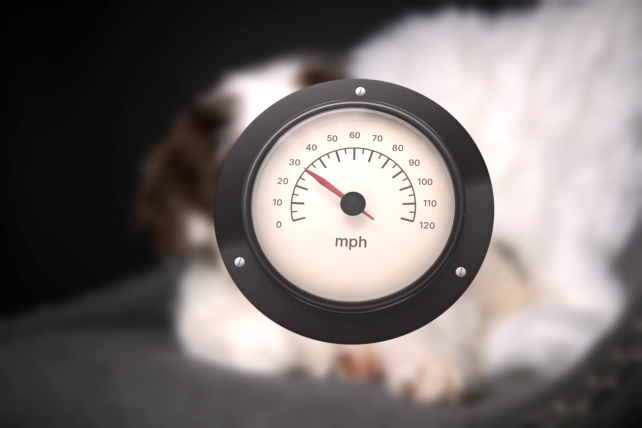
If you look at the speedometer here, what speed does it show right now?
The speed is 30 mph
